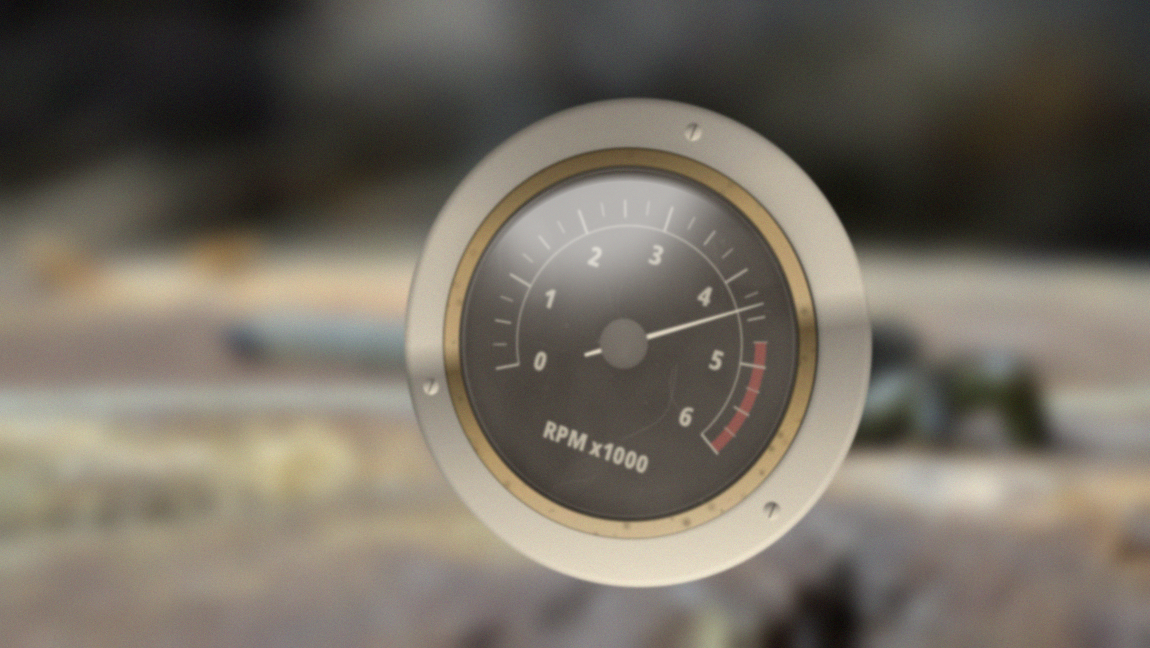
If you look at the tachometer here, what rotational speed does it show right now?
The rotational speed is 4375 rpm
